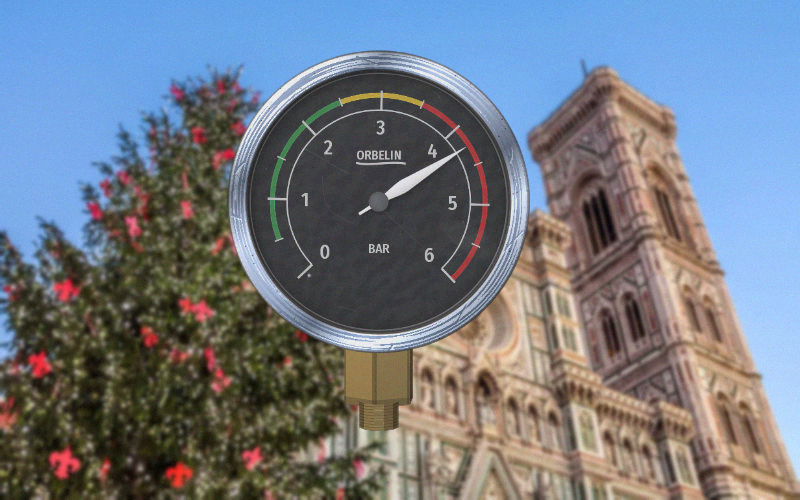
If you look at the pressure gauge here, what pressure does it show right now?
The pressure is 4.25 bar
